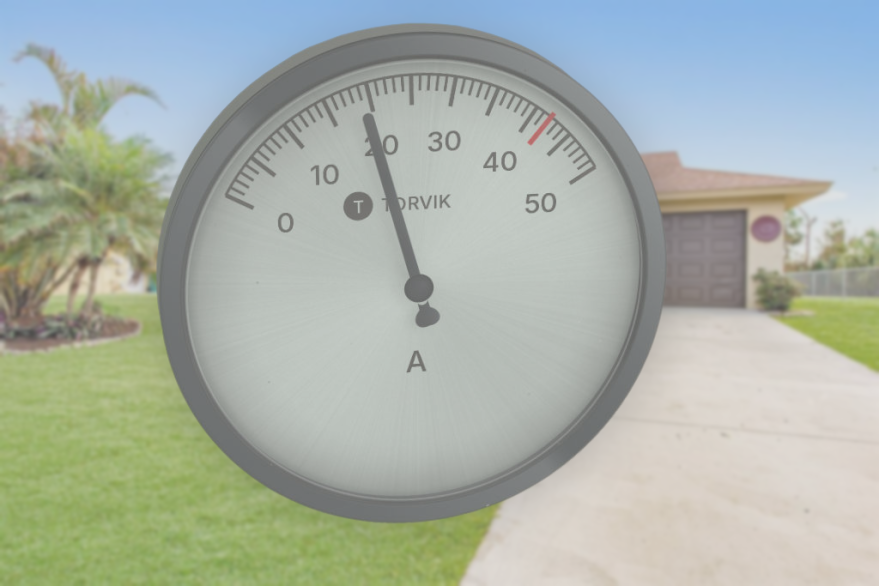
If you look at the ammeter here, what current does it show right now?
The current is 19 A
